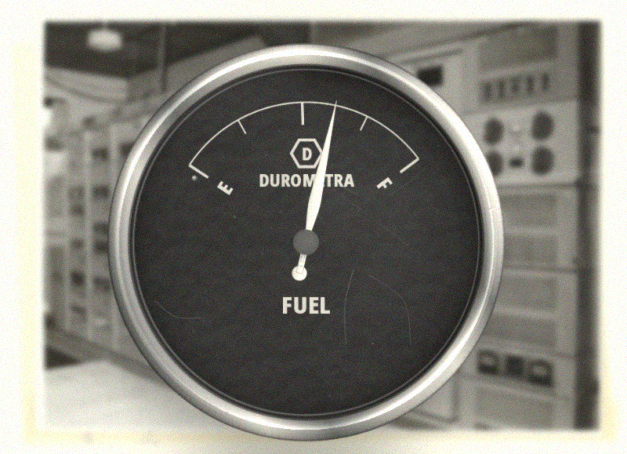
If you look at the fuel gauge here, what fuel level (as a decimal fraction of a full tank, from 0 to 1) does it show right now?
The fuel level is 0.625
